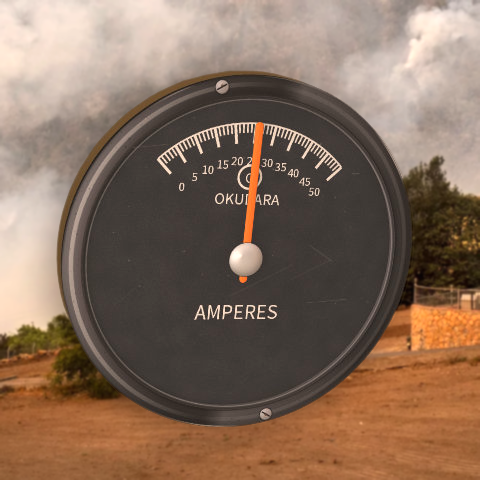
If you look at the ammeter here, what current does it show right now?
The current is 25 A
